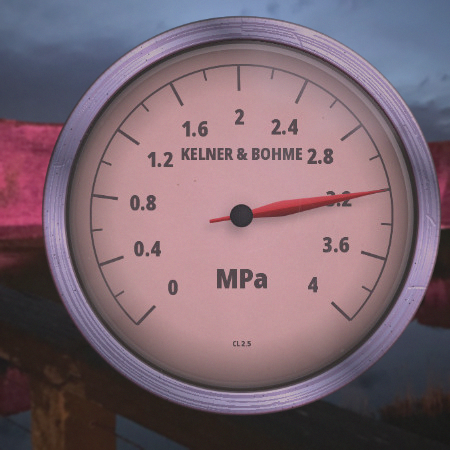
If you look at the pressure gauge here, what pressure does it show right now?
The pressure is 3.2 MPa
